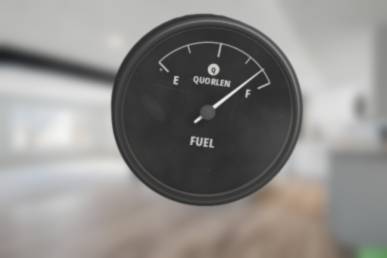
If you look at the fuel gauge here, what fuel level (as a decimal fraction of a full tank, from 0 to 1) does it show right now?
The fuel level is 0.875
